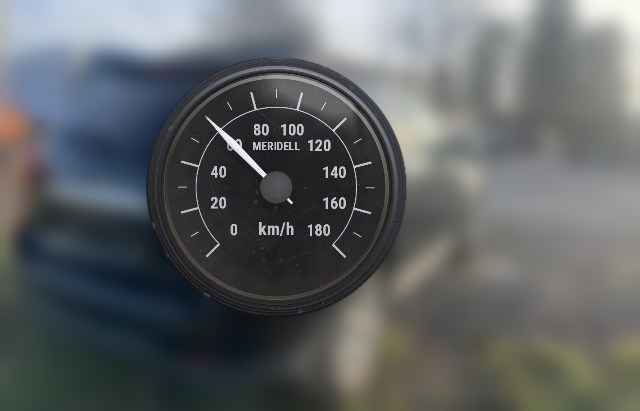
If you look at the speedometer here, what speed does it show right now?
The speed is 60 km/h
